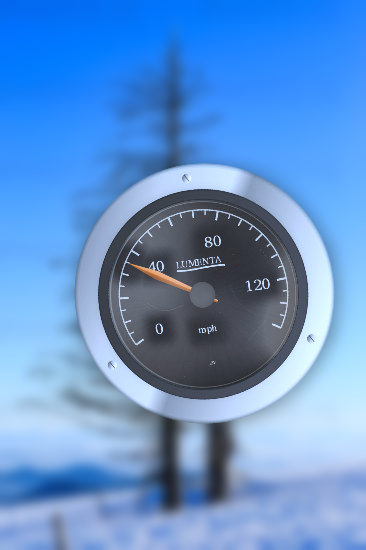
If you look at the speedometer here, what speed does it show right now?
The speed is 35 mph
